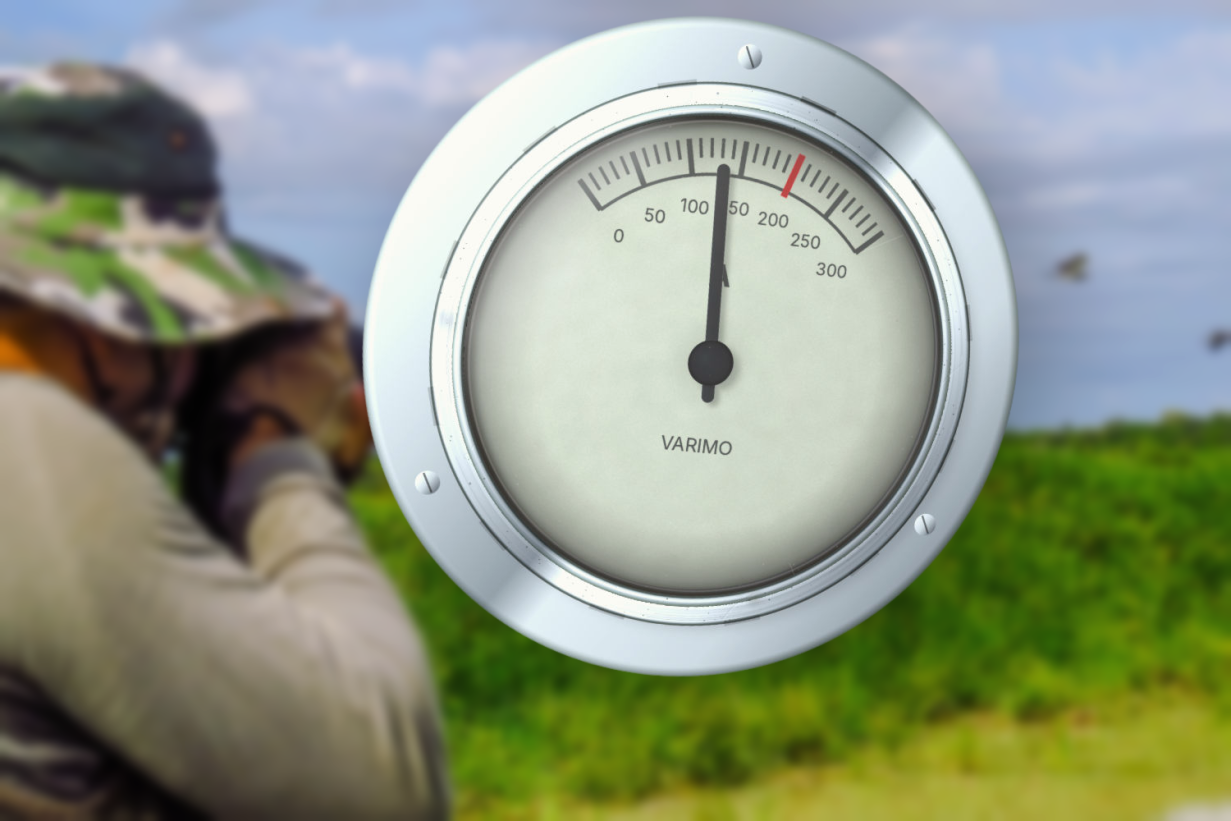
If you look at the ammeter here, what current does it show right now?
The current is 130 A
